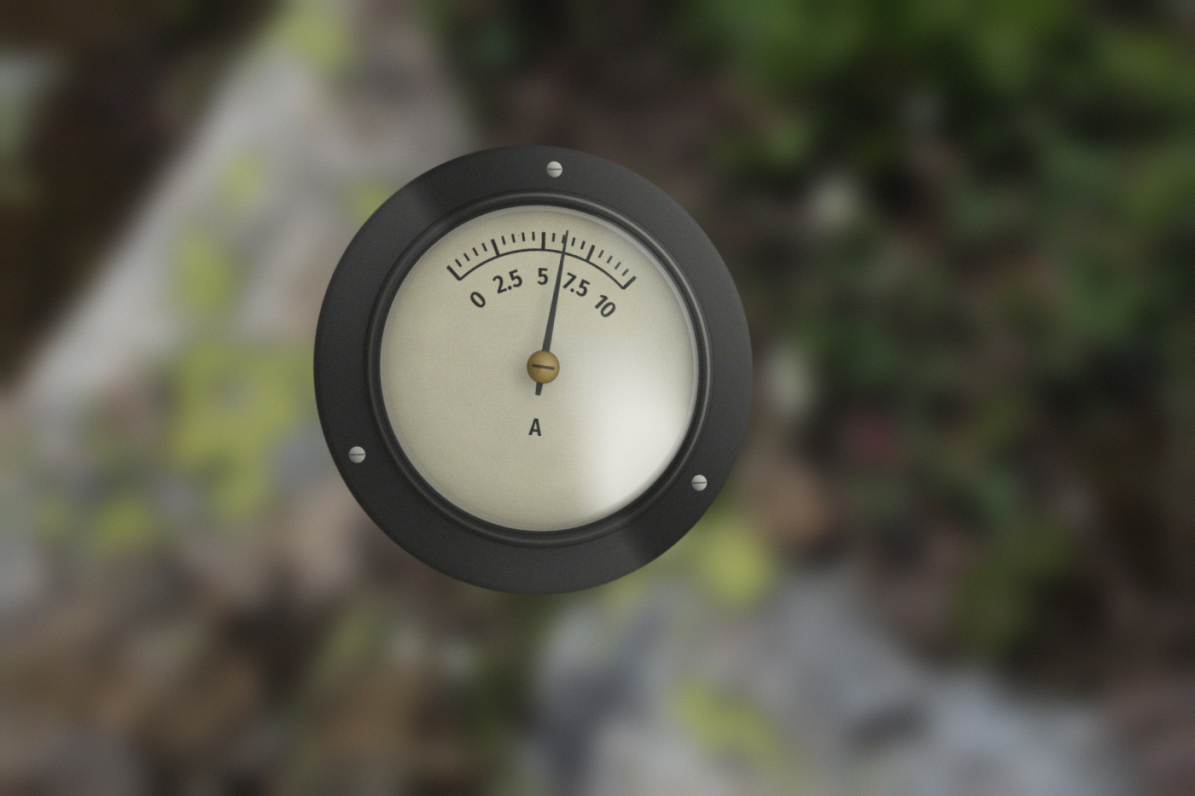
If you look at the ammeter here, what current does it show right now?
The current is 6 A
